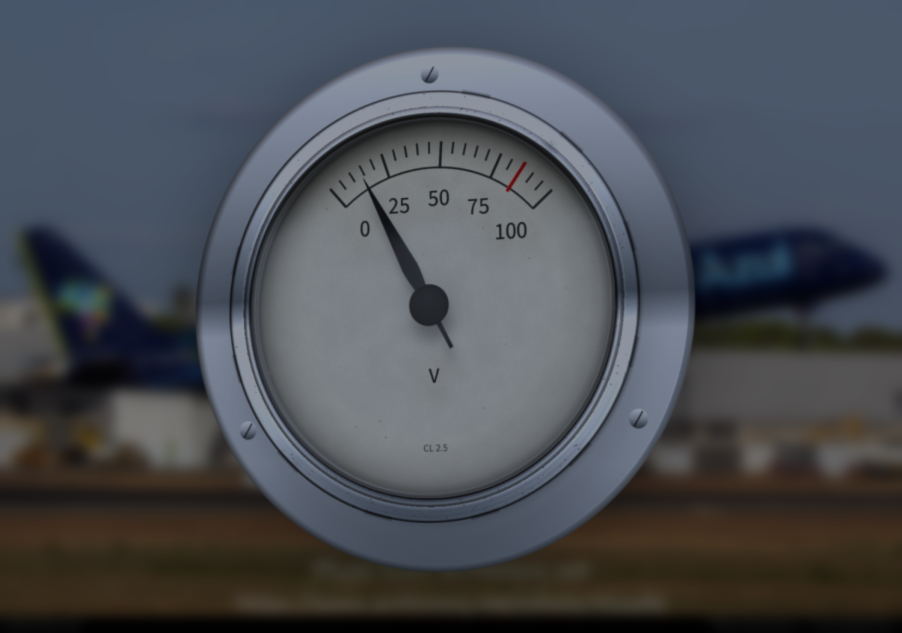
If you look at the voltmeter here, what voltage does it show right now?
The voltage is 15 V
